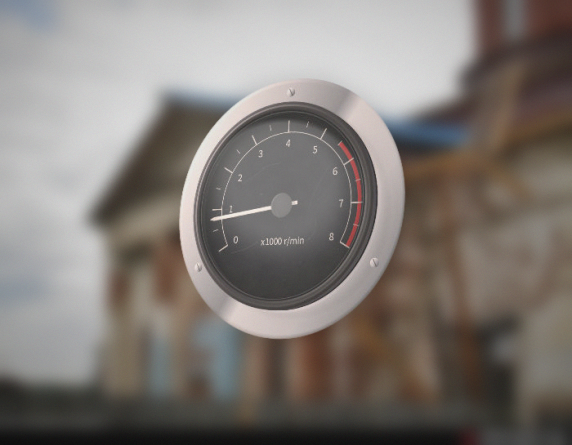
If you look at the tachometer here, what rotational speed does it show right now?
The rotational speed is 750 rpm
